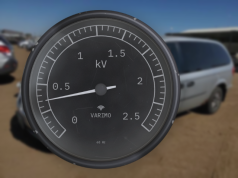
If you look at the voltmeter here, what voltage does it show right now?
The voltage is 0.35 kV
